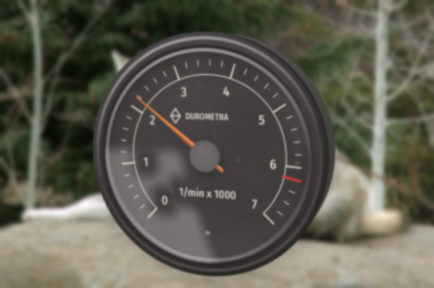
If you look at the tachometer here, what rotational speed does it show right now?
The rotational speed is 2200 rpm
